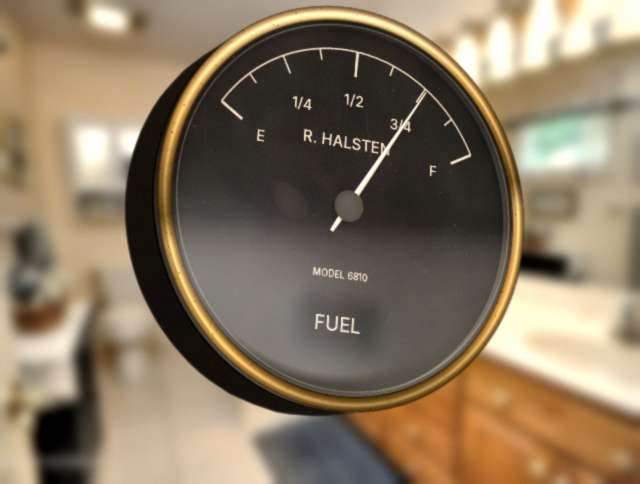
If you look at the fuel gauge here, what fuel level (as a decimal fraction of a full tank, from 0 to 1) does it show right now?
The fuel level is 0.75
